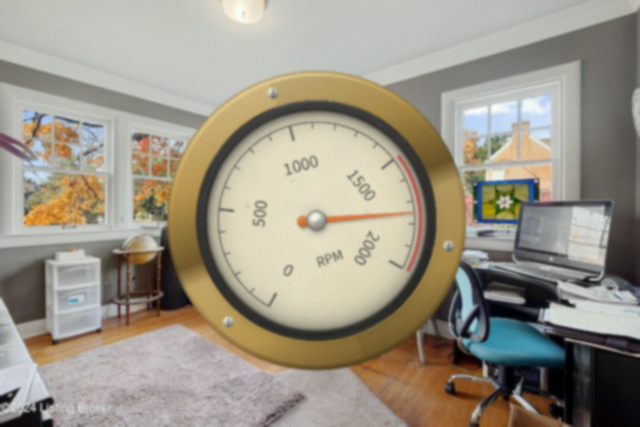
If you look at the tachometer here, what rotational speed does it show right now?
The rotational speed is 1750 rpm
